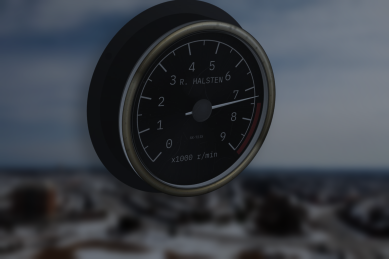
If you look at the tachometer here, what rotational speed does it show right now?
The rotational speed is 7250 rpm
